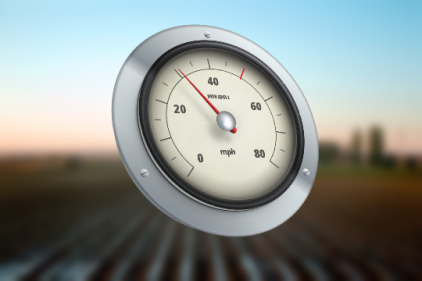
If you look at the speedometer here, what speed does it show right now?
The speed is 30 mph
